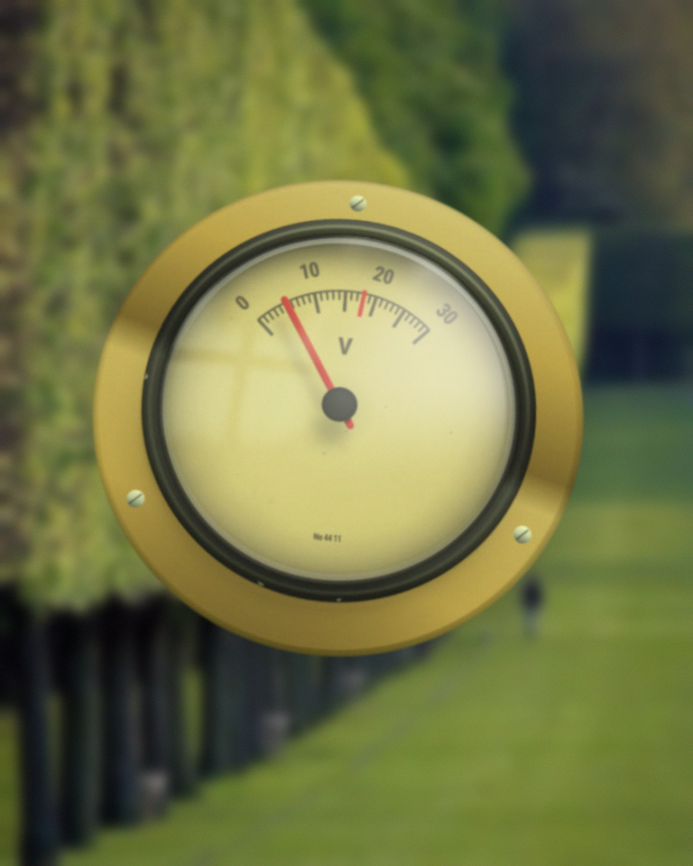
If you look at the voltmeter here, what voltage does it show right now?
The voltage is 5 V
